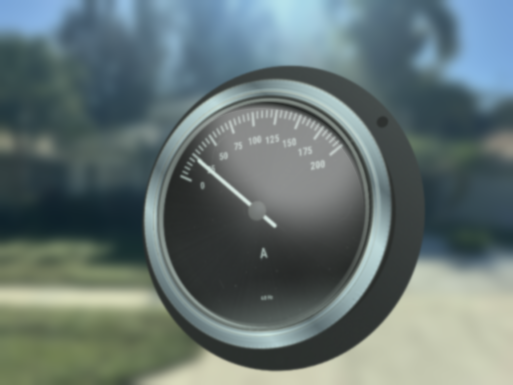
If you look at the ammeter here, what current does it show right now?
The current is 25 A
